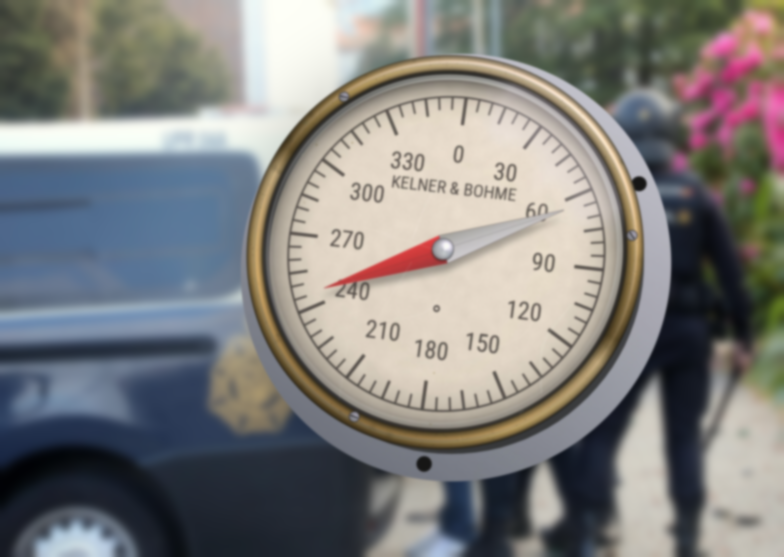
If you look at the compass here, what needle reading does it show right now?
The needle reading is 245 °
